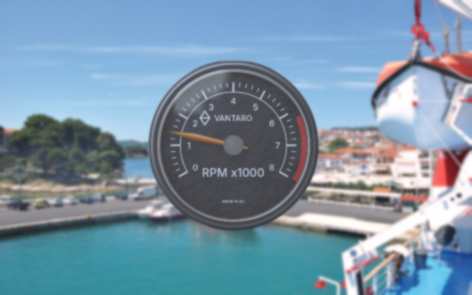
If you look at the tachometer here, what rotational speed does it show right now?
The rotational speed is 1400 rpm
